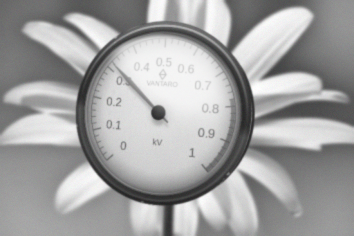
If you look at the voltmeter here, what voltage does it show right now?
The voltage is 0.32 kV
